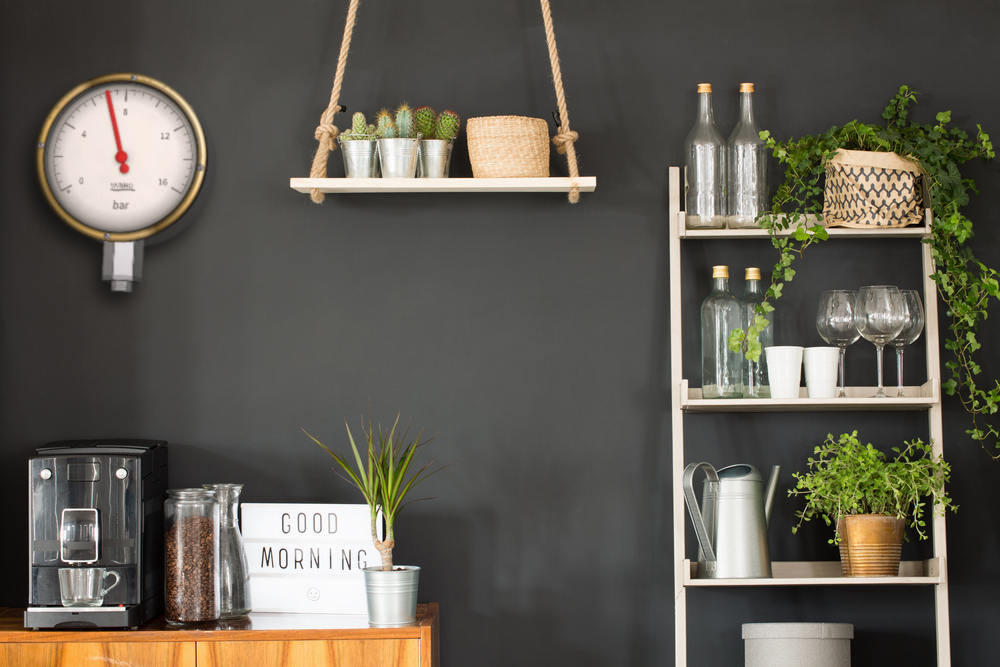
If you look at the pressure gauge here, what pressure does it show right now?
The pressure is 7 bar
